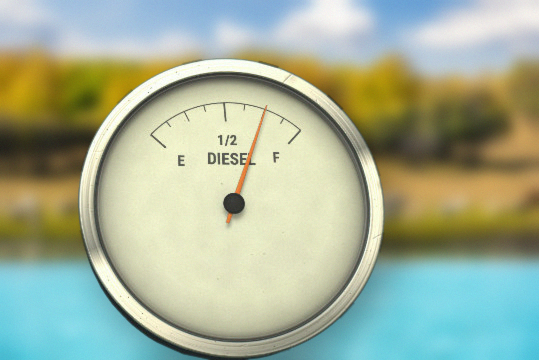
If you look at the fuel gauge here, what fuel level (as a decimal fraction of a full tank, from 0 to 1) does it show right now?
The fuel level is 0.75
